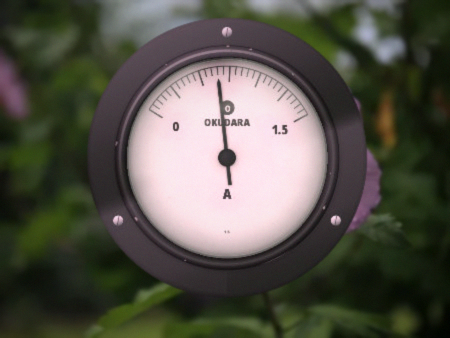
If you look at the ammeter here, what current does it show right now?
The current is 0.65 A
